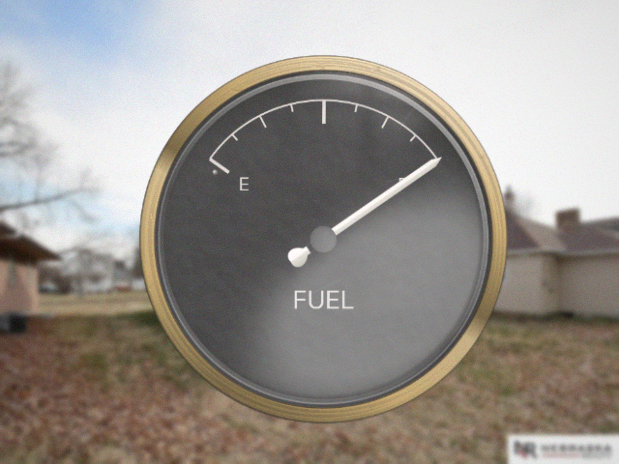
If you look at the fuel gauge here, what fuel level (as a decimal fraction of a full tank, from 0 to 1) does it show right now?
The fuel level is 1
